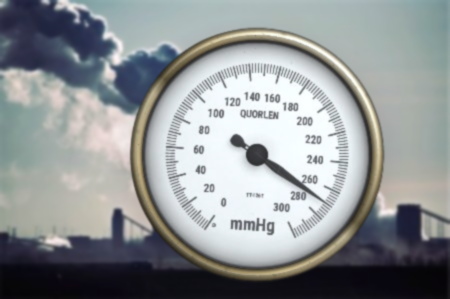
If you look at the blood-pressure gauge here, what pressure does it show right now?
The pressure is 270 mmHg
